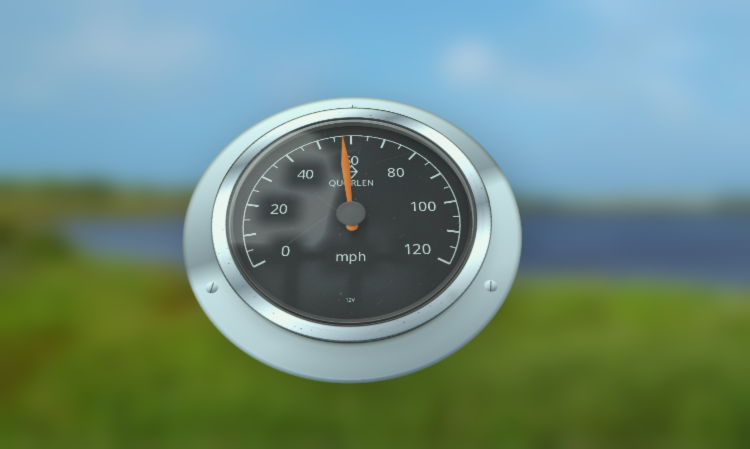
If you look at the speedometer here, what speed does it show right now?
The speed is 57.5 mph
